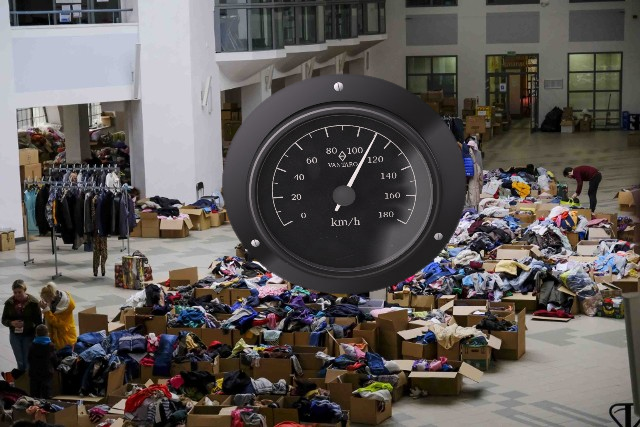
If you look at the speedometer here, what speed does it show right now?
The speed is 110 km/h
